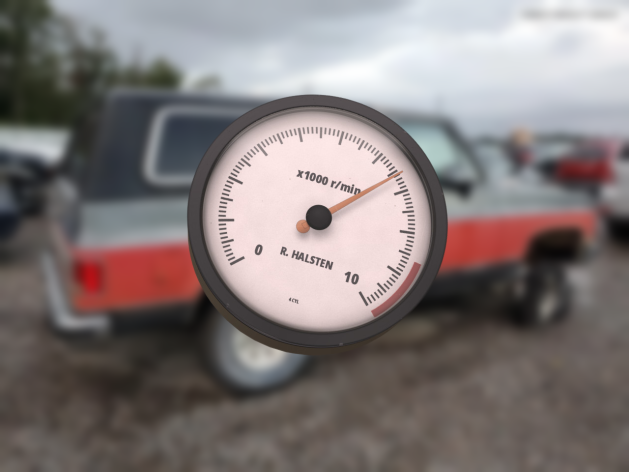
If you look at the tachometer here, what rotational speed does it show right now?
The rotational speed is 6600 rpm
